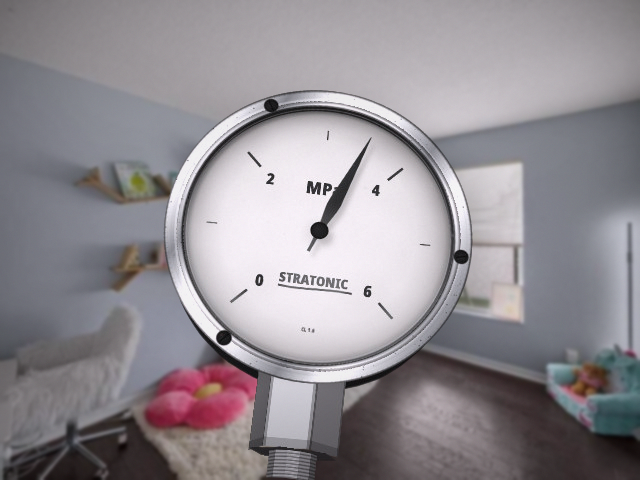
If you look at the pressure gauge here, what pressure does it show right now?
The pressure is 3.5 MPa
